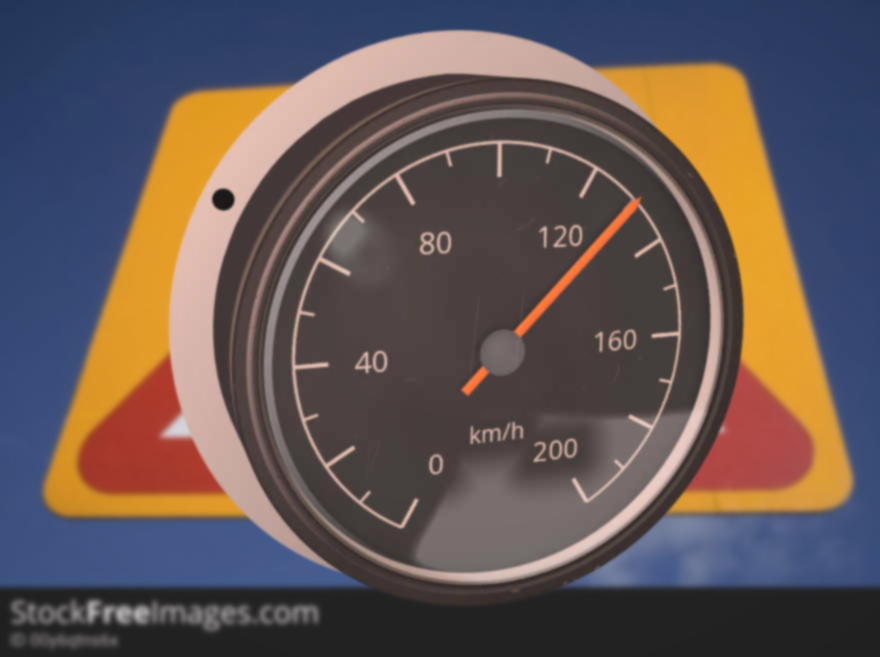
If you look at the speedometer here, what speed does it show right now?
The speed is 130 km/h
